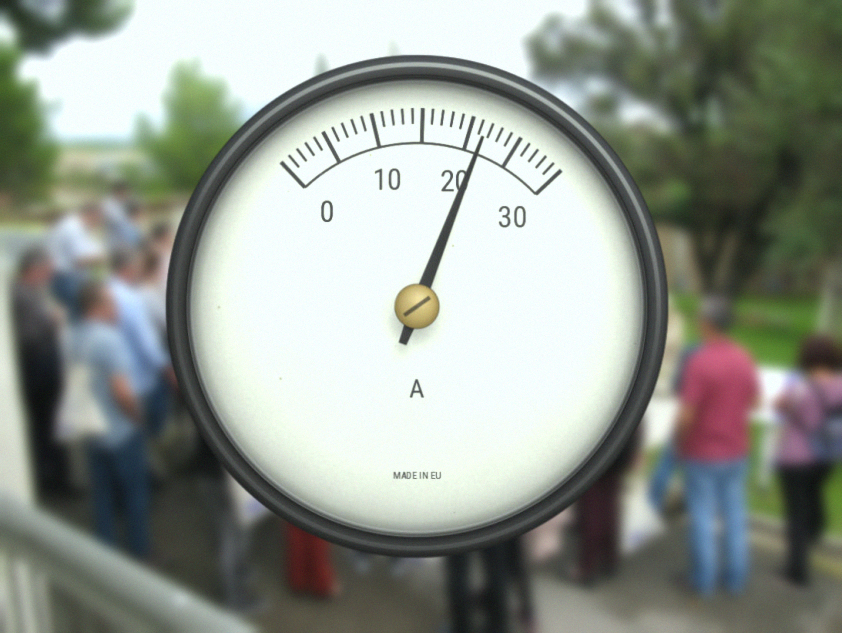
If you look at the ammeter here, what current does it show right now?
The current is 21.5 A
